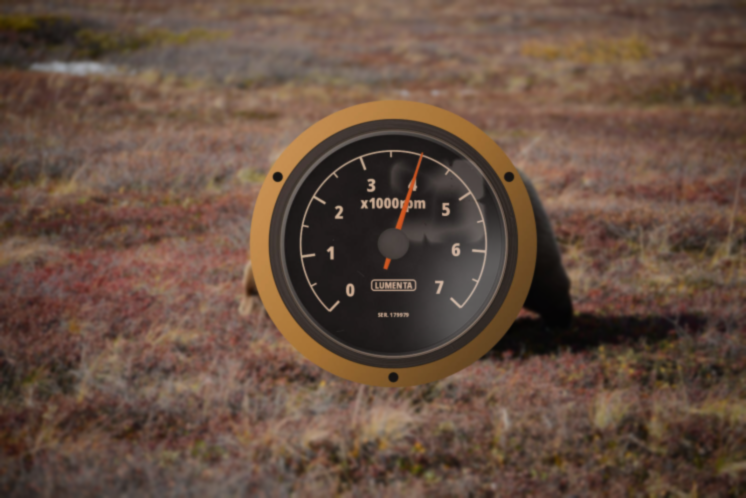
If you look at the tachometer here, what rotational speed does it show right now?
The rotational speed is 4000 rpm
